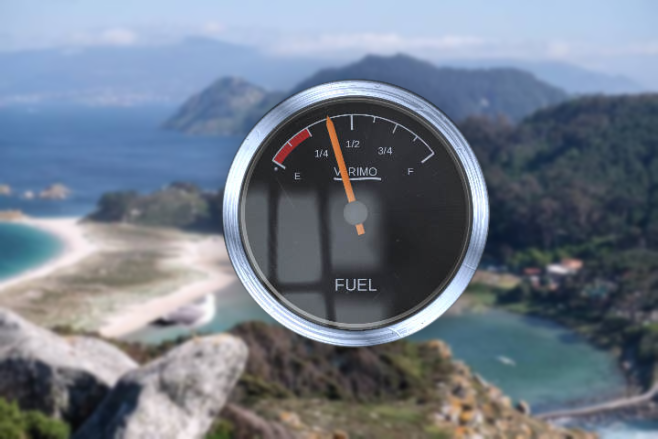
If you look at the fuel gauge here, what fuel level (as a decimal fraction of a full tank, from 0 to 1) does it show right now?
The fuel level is 0.375
